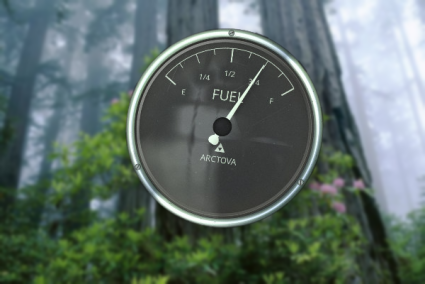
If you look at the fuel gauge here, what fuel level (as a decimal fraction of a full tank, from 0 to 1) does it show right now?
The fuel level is 0.75
